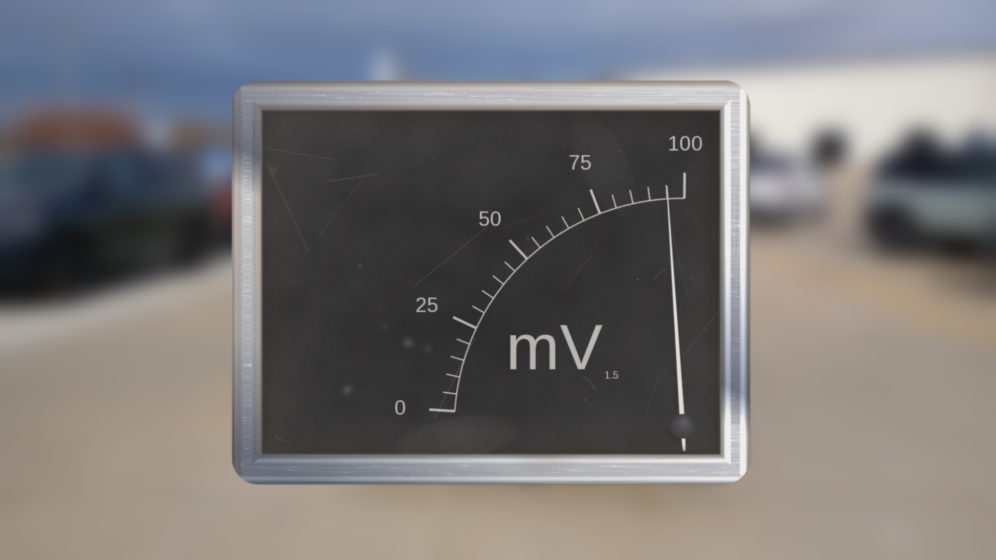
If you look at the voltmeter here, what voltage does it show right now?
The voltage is 95 mV
